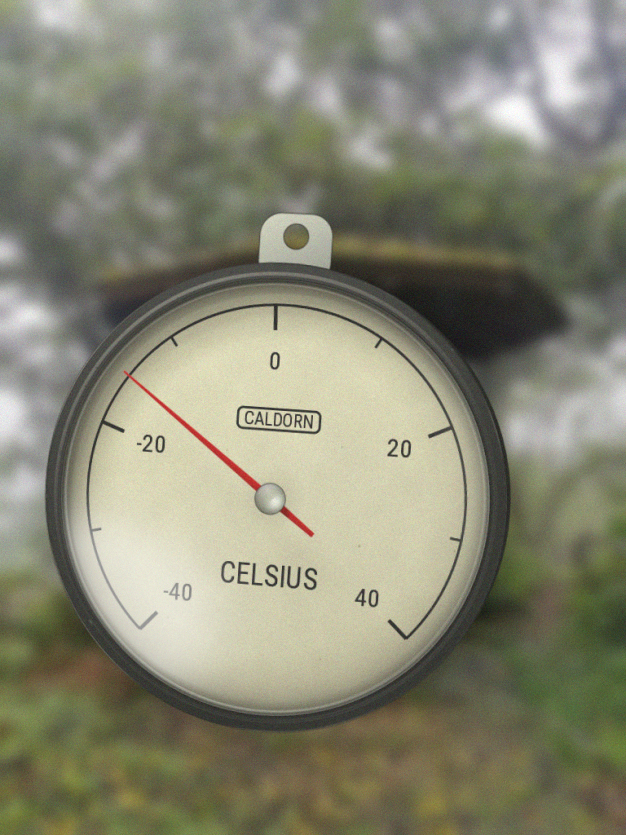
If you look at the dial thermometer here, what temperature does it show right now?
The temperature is -15 °C
